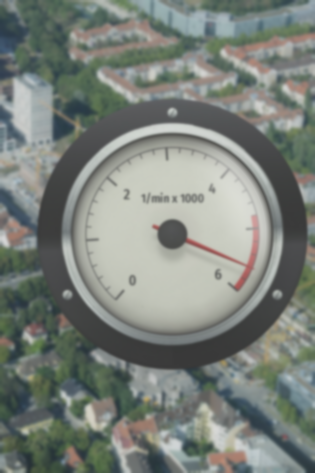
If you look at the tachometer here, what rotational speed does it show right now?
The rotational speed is 5600 rpm
